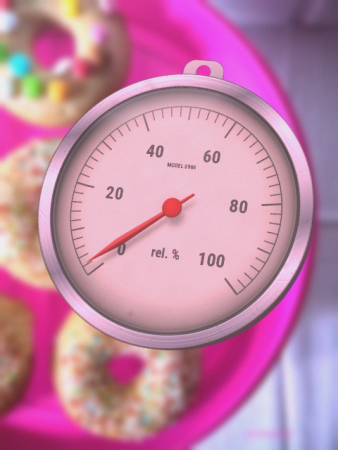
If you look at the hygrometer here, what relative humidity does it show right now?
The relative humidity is 2 %
